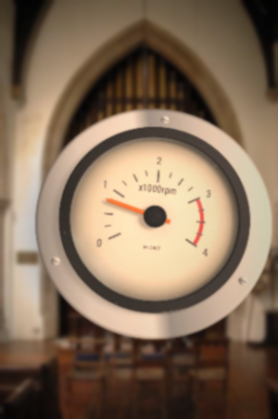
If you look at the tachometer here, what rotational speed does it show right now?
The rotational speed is 750 rpm
